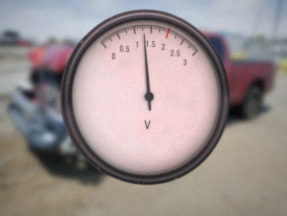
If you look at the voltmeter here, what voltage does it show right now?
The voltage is 1.25 V
